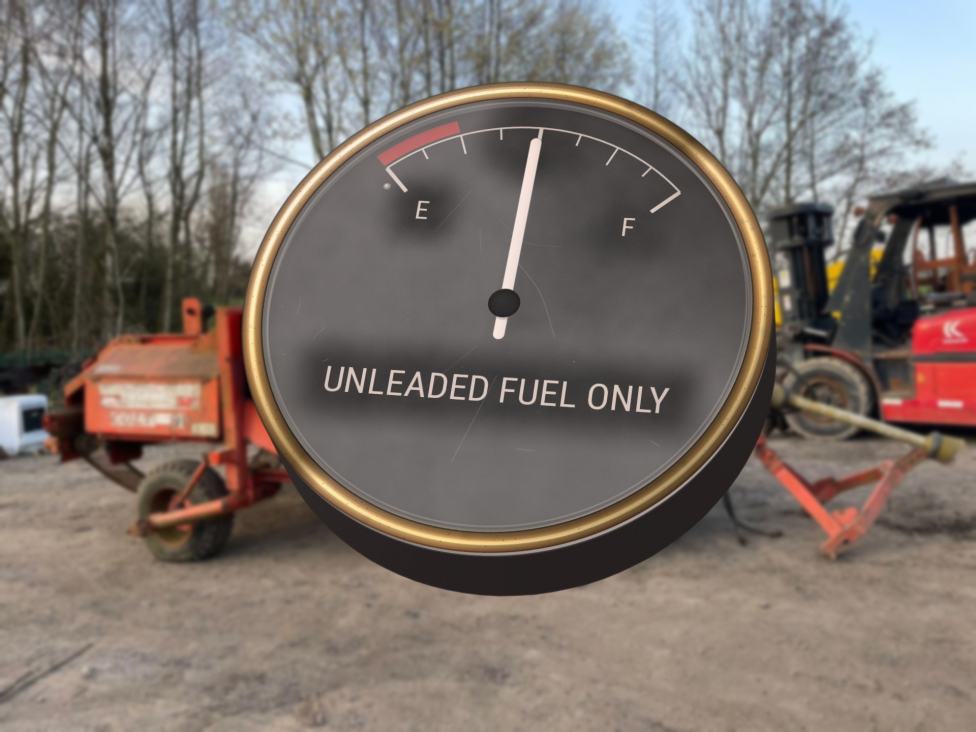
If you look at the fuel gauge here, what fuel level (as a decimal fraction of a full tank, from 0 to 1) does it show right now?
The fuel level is 0.5
